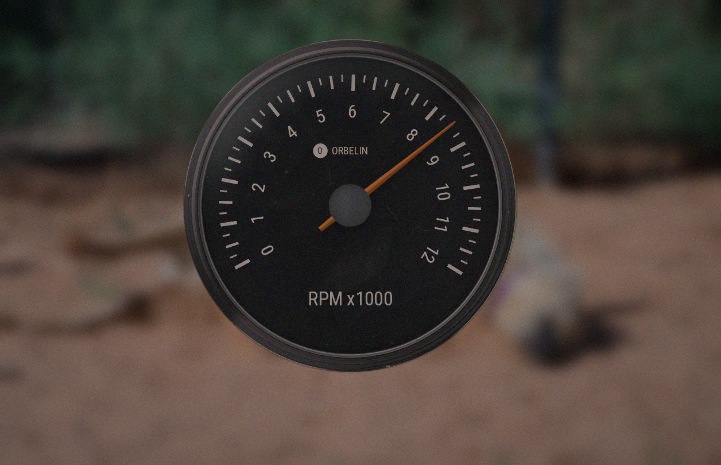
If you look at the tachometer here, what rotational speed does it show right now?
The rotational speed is 8500 rpm
